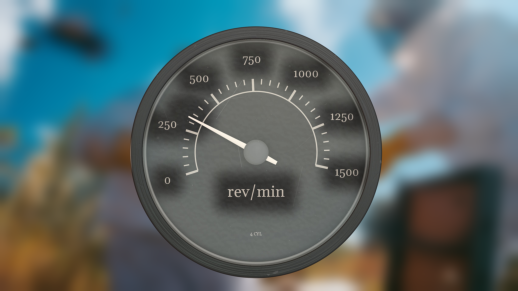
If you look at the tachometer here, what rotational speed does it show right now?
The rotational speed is 325 rpm
